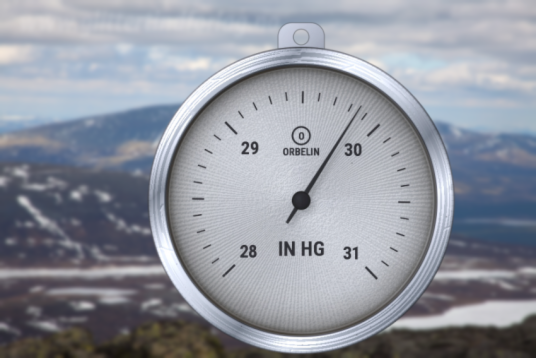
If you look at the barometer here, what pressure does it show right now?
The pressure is 29.85 inHg
